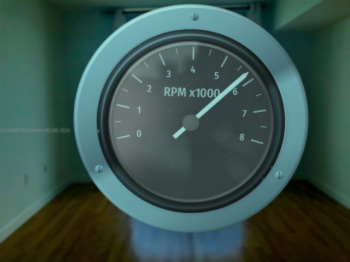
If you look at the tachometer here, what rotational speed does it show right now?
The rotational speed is 5750 rpm
